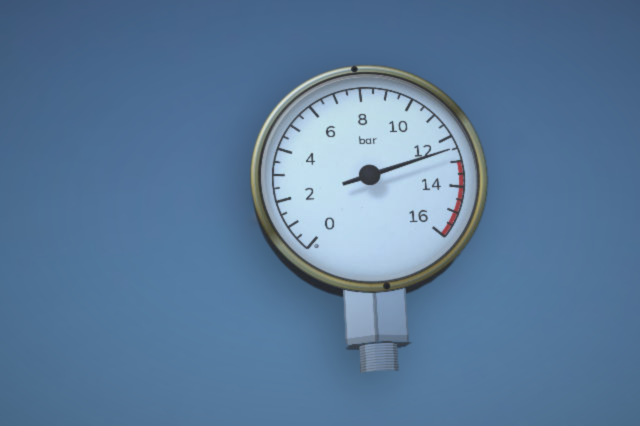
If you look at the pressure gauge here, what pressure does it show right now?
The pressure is 12.5 bar
